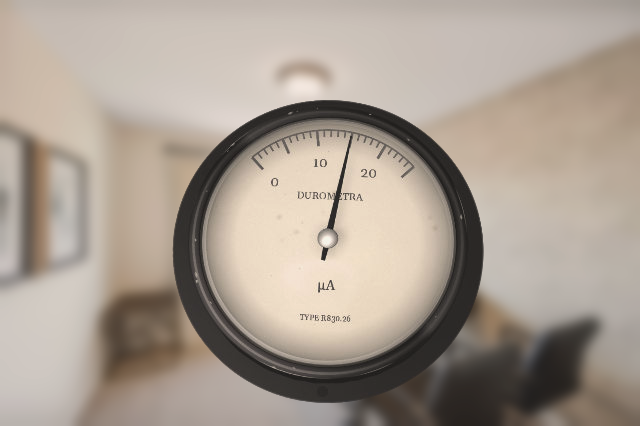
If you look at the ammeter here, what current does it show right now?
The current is 15 µA
